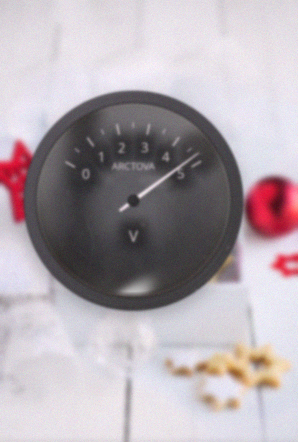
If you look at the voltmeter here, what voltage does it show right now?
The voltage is 4.75 V
